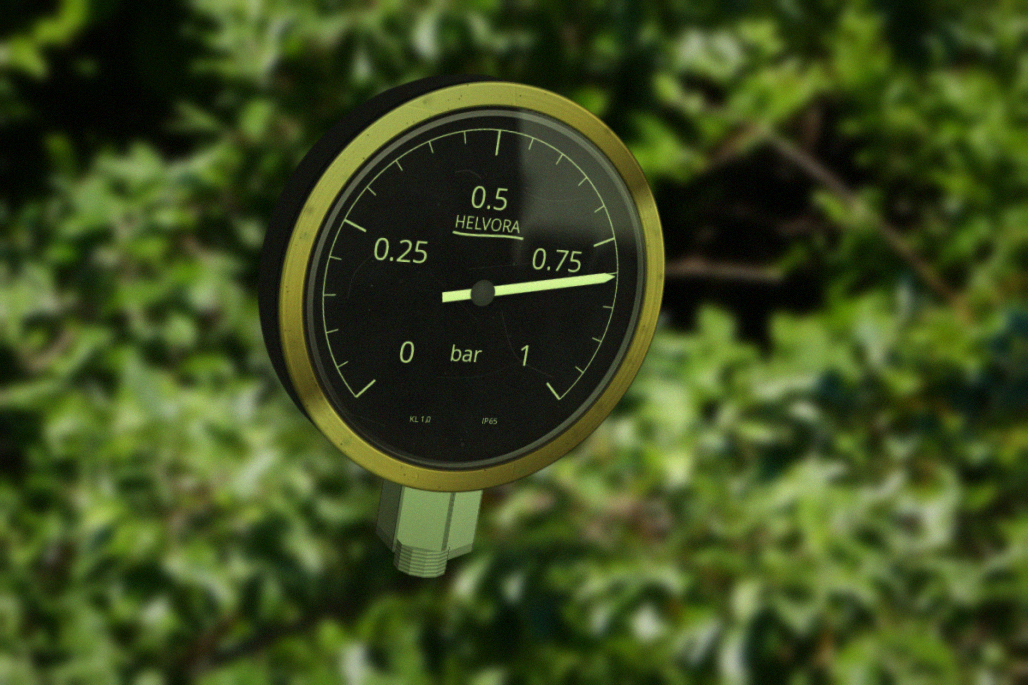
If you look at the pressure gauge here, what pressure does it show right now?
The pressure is 0.8 bar
